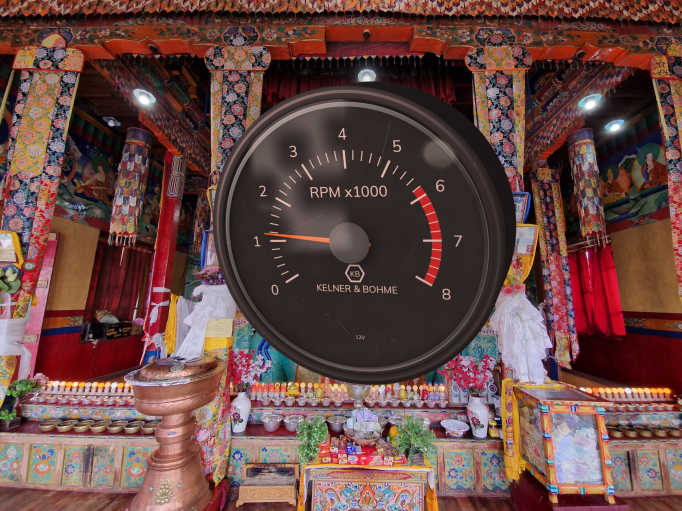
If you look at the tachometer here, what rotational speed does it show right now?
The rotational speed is 1200 rpm
